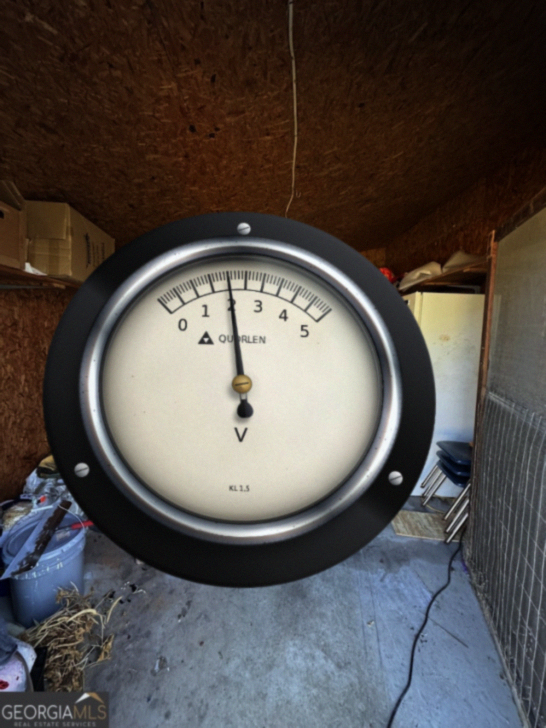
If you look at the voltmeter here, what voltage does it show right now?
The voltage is 2 V
